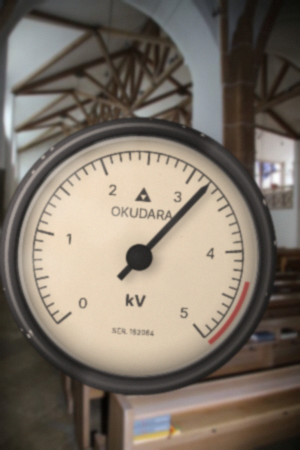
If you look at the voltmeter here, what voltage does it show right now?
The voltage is 3.2 kV
